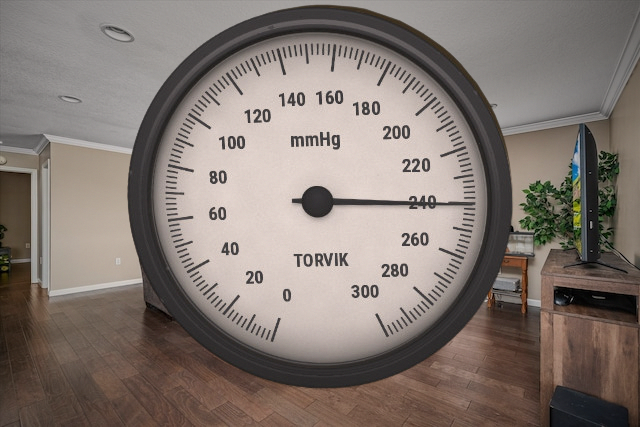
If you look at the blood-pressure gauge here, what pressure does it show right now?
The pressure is 240 mmHg
